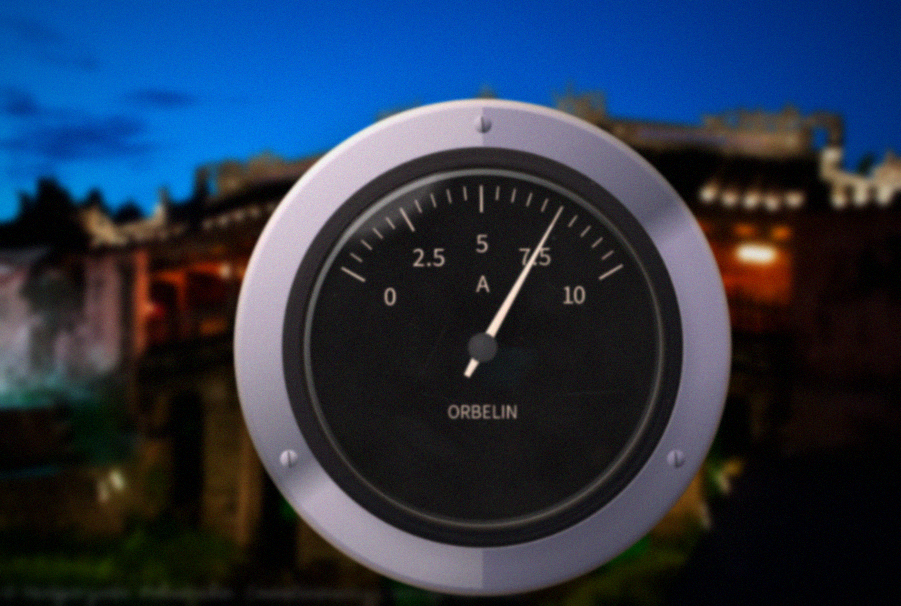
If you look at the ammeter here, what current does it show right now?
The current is 7.5 A
